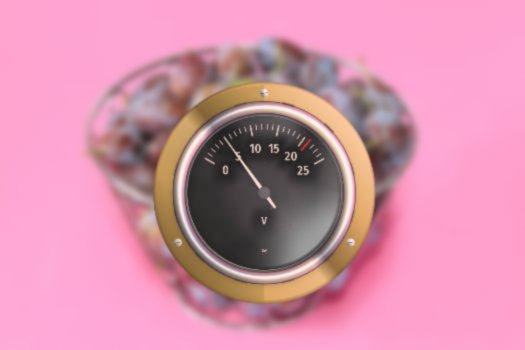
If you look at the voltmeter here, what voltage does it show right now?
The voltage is 5 V
